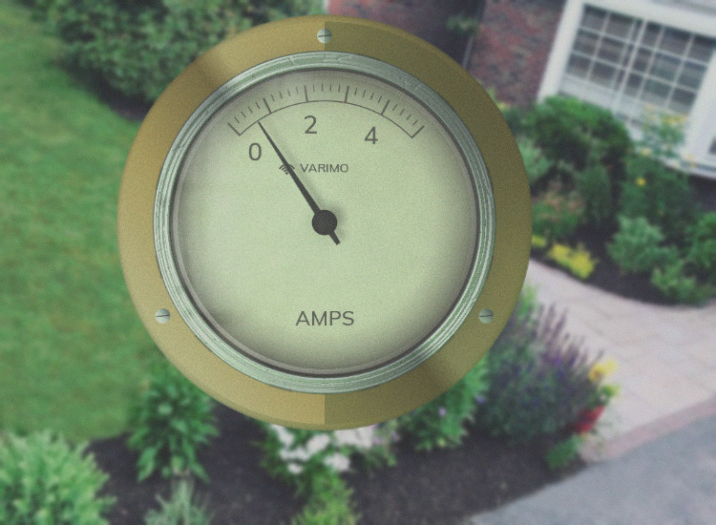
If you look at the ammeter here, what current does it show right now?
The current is 0.6 A
